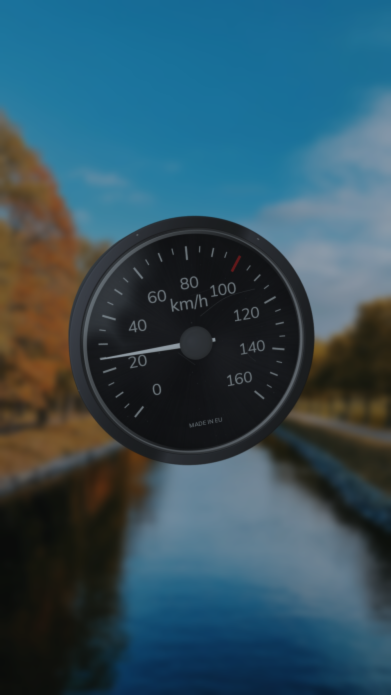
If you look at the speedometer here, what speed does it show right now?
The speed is 25 km/h
